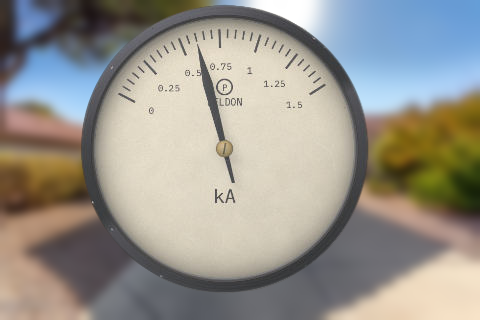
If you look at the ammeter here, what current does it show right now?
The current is 0.6 kA
